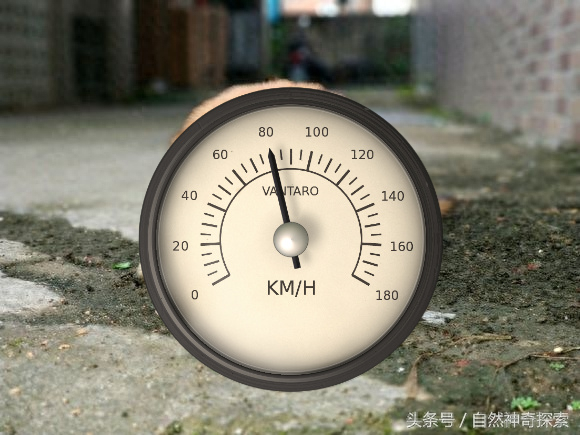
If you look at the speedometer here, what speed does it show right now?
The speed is 80 km/h
